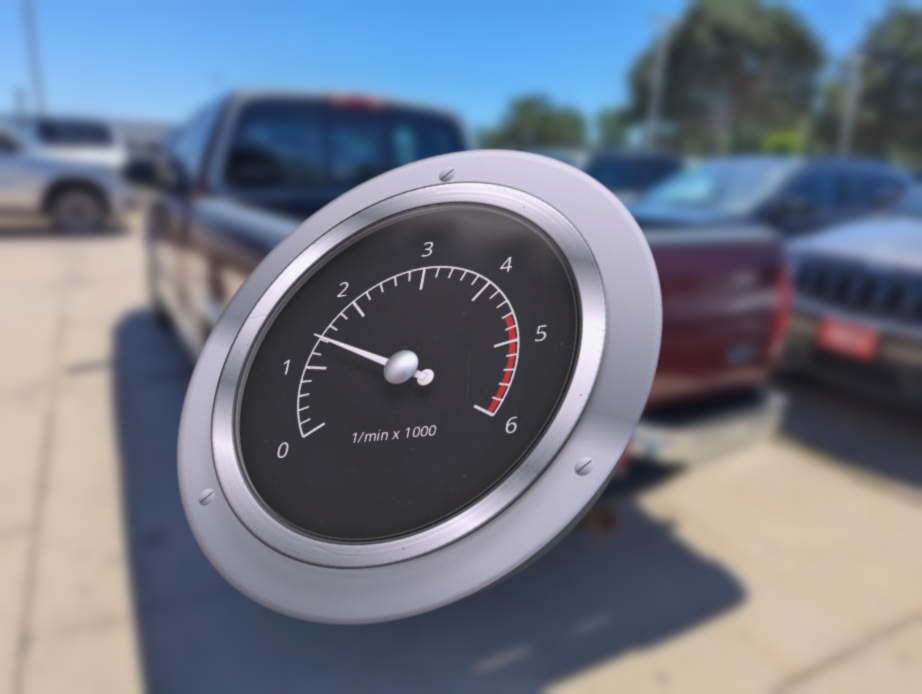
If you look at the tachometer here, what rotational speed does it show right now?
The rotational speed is 1400 rpm
